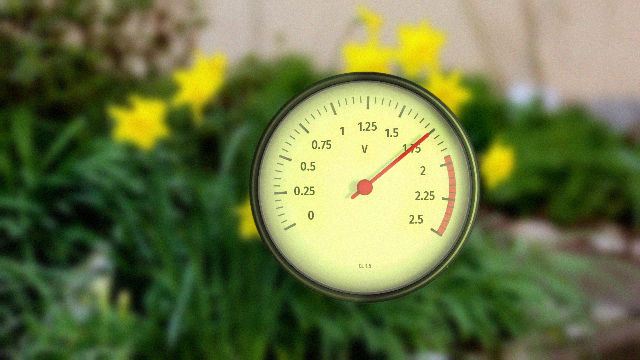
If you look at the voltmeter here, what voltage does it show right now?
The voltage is 1.75 V
